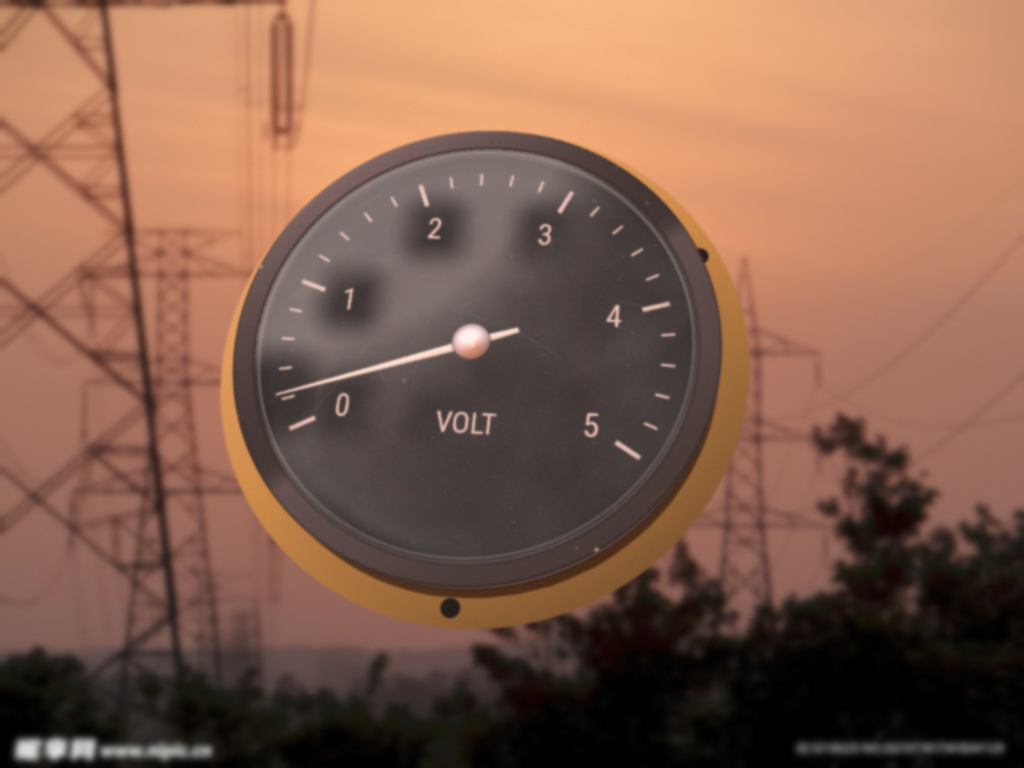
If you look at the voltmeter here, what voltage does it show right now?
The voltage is 0.2 V
